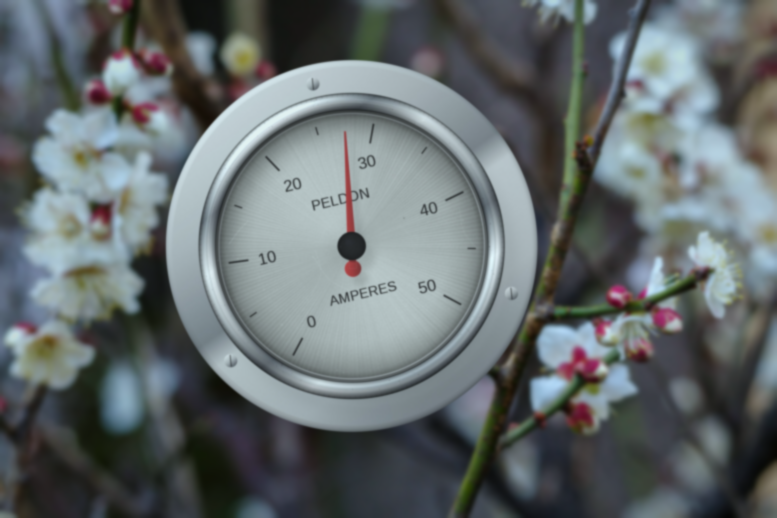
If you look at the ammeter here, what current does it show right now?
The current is 27.5 A
